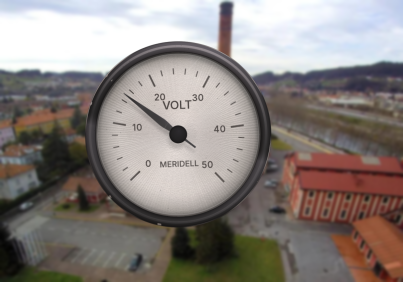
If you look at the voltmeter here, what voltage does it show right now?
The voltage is 15 V
